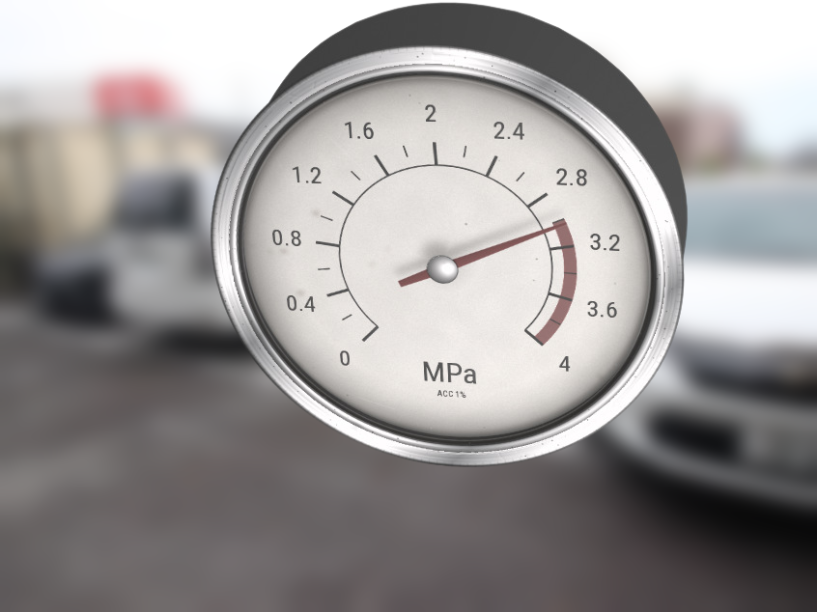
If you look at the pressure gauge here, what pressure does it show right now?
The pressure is 3 MPa
